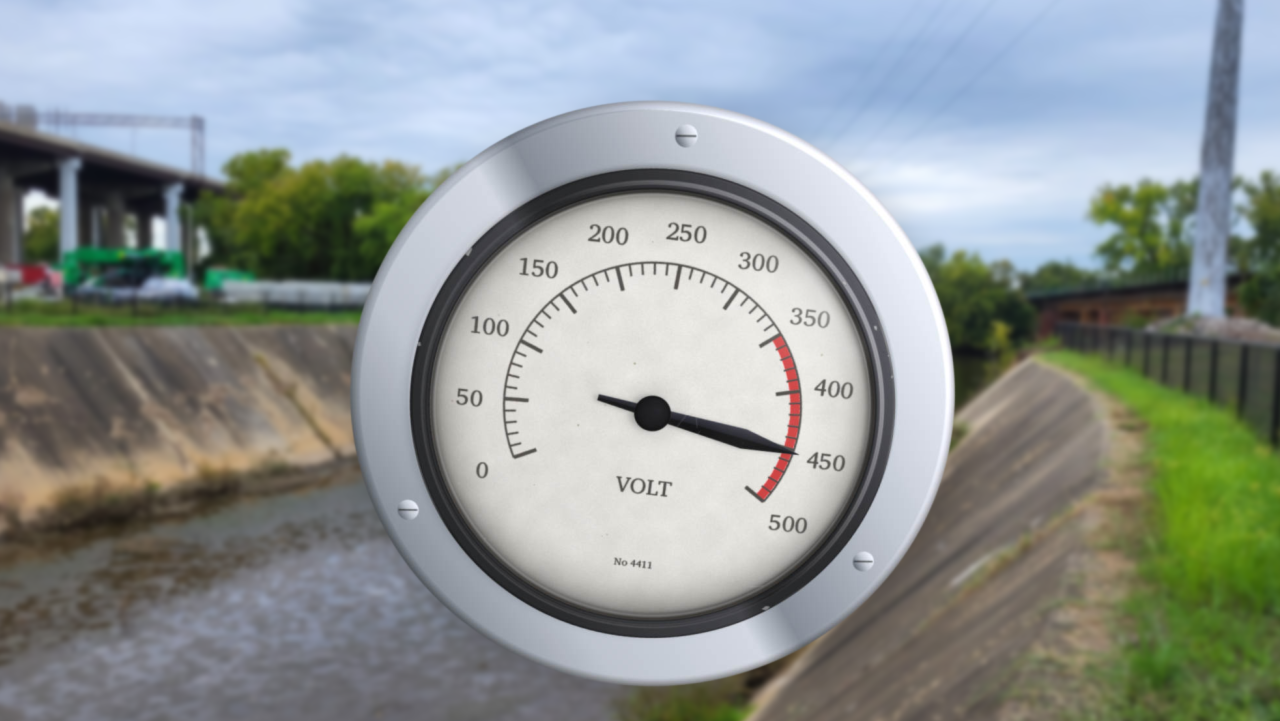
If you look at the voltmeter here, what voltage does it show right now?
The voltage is 450 V
